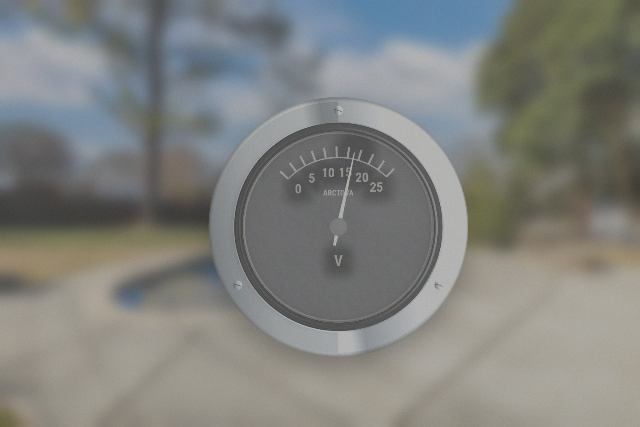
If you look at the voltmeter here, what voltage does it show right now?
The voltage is 16.25 V
